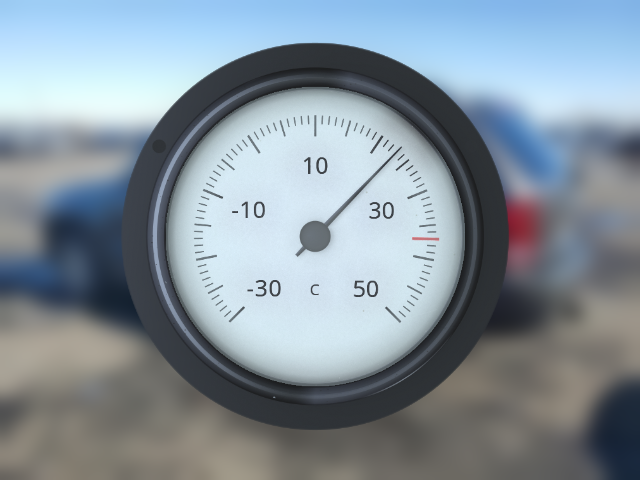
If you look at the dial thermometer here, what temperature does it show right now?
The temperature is 23 °C
